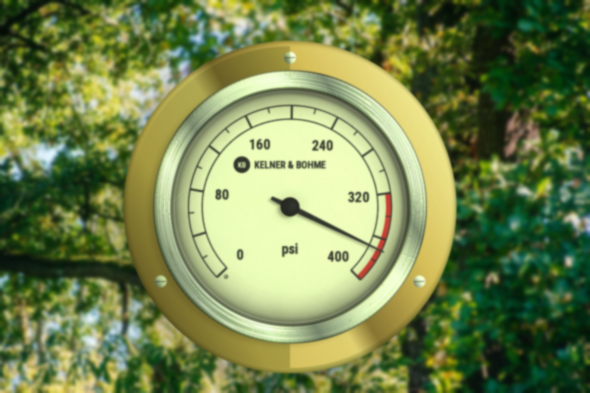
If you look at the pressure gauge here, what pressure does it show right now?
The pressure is 370 psi
